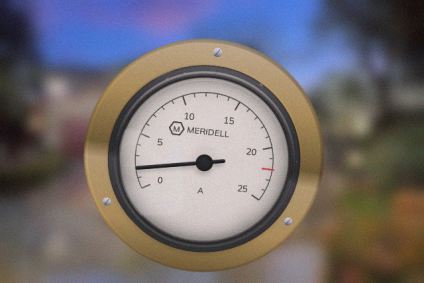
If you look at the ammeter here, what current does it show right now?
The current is 2 A
